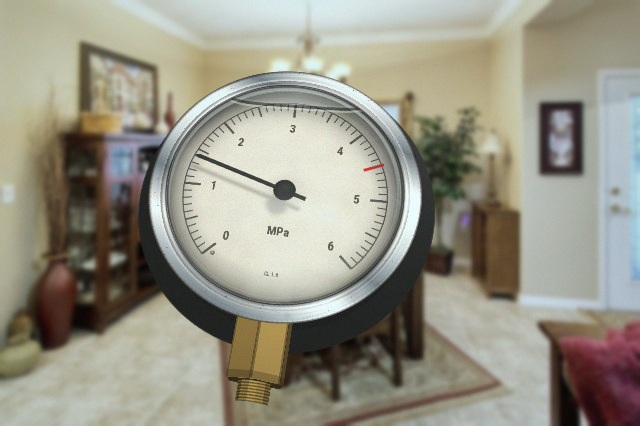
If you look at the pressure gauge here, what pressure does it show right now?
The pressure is 1.4 MPa
